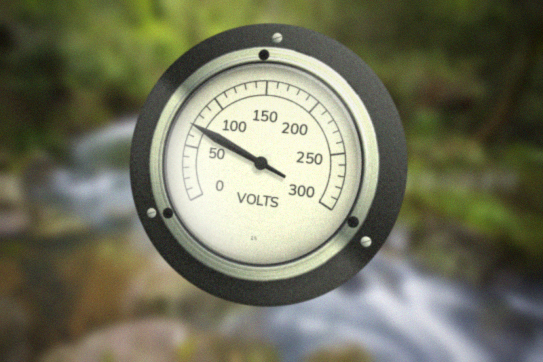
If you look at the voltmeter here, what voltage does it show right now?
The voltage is 70 V
